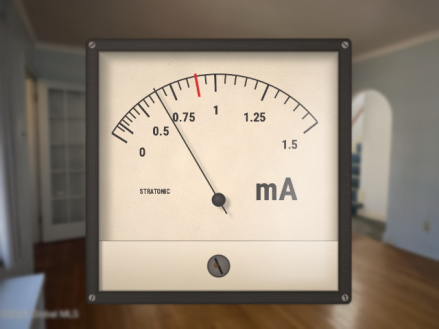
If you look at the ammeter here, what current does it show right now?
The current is 0.65 mA
